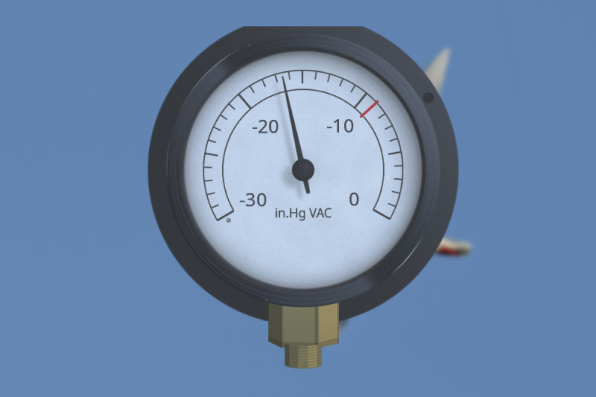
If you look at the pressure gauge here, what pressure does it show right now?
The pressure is -16.5 inHg
